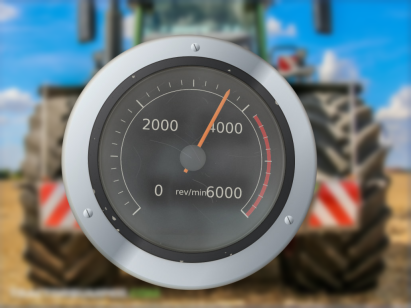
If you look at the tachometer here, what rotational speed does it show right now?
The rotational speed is 3600 rpm
